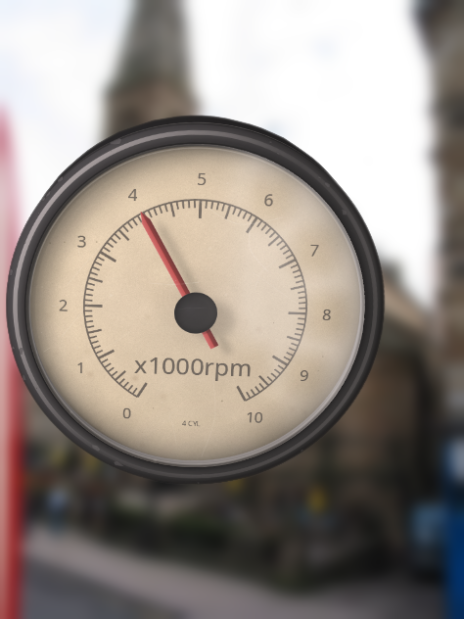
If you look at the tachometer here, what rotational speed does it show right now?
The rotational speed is 4000 rpm
